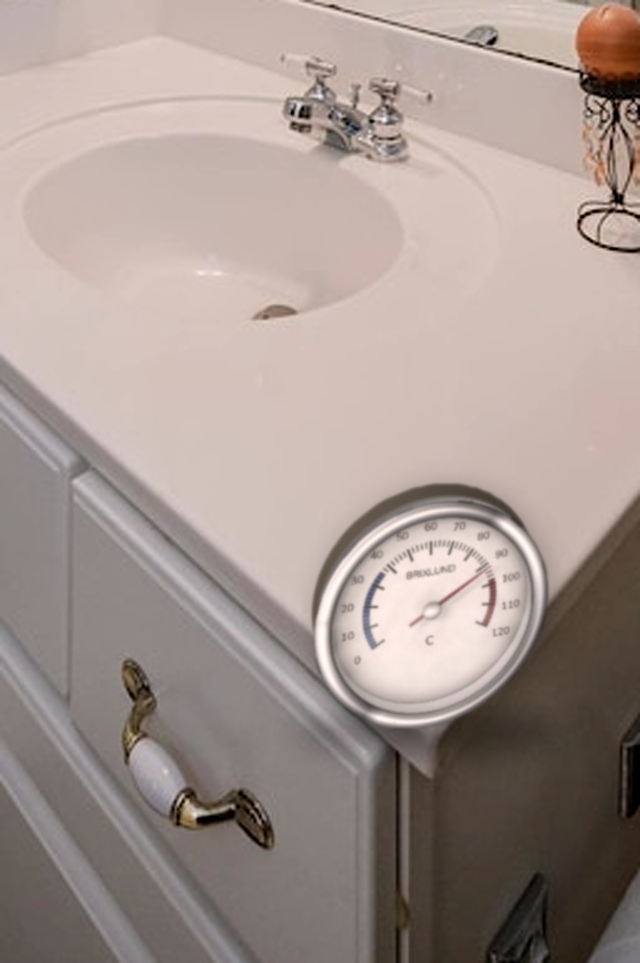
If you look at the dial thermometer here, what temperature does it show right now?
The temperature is 90 °C
